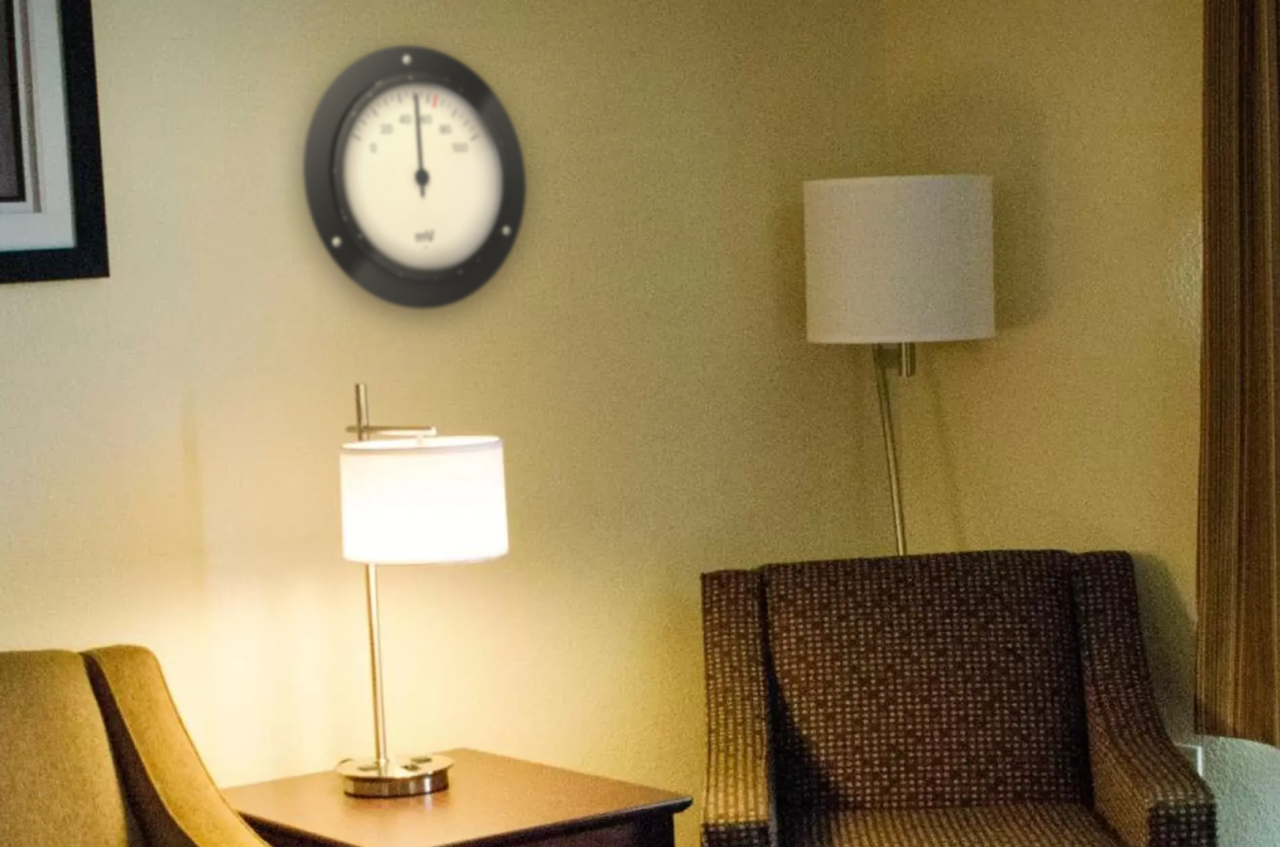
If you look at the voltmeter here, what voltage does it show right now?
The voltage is 50 mV
